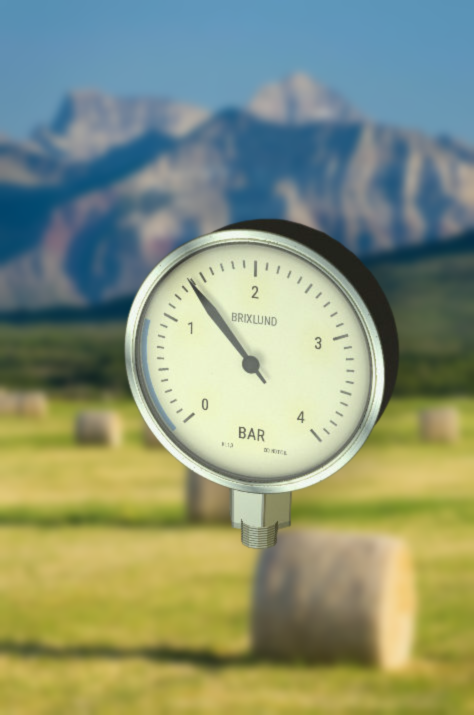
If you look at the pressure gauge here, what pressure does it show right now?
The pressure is 1.4 bar
